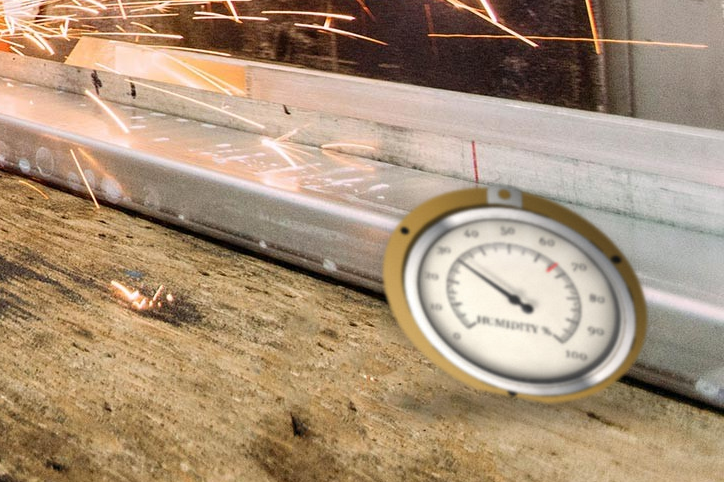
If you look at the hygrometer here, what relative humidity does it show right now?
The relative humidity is 30 %
